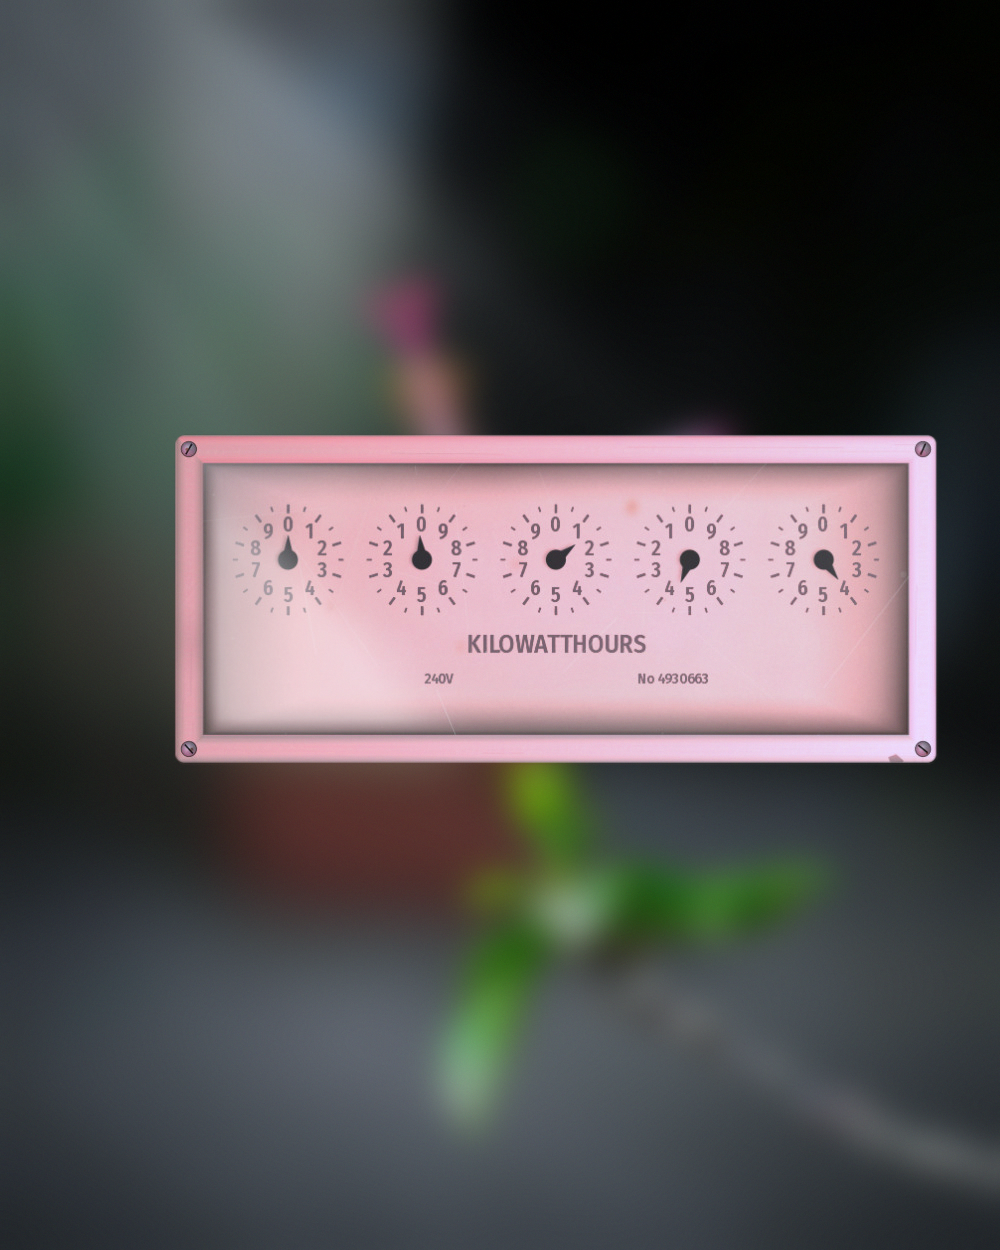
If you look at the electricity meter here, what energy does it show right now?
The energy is 144 kWh
